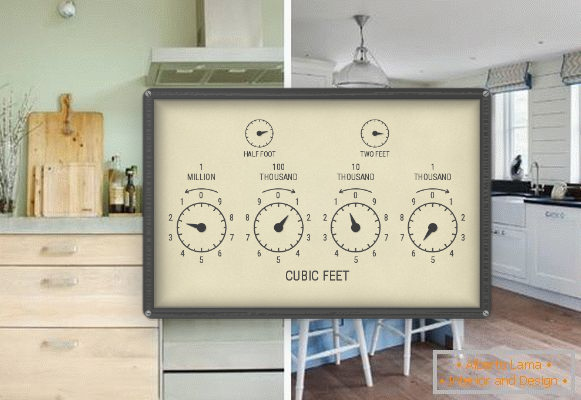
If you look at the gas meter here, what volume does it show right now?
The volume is 210600 ft³
